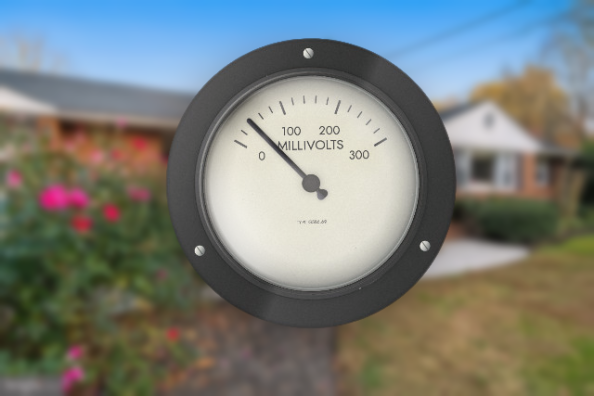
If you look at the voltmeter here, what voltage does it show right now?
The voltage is 40 mV
